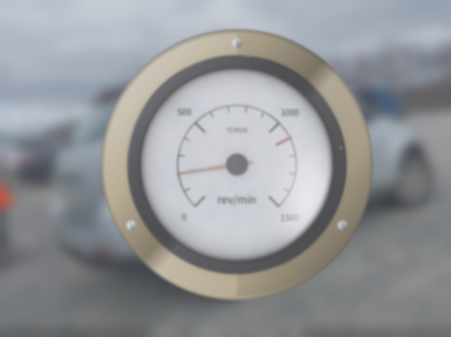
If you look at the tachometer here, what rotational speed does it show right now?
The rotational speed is 200 rpm
